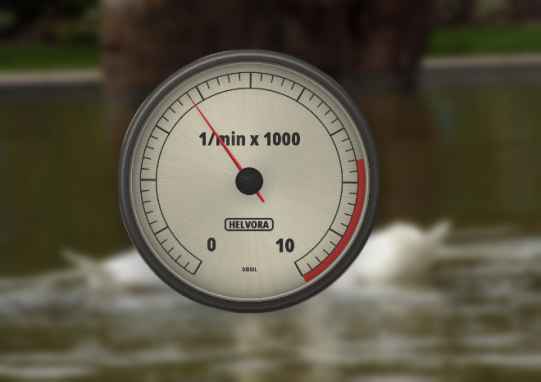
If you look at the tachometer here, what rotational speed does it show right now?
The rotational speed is 3800 rpm
